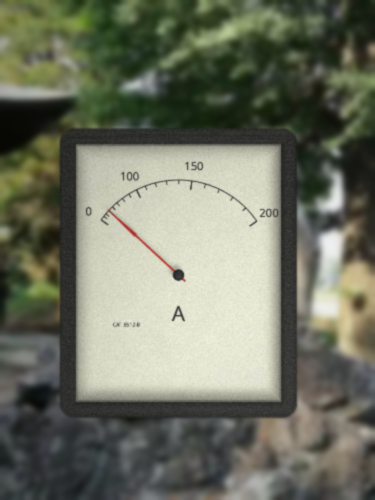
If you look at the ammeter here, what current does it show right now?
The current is 50 A
